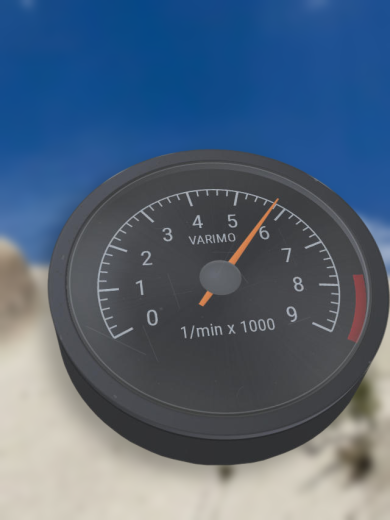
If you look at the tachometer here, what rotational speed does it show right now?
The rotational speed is 5800 rpm
